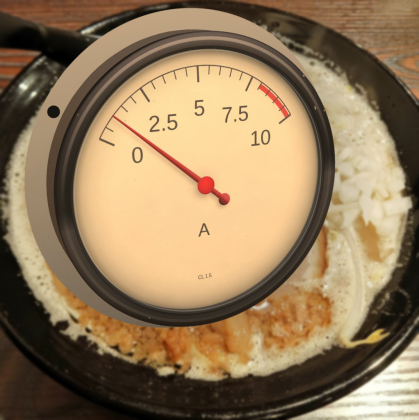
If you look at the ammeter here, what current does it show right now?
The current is 1 A
